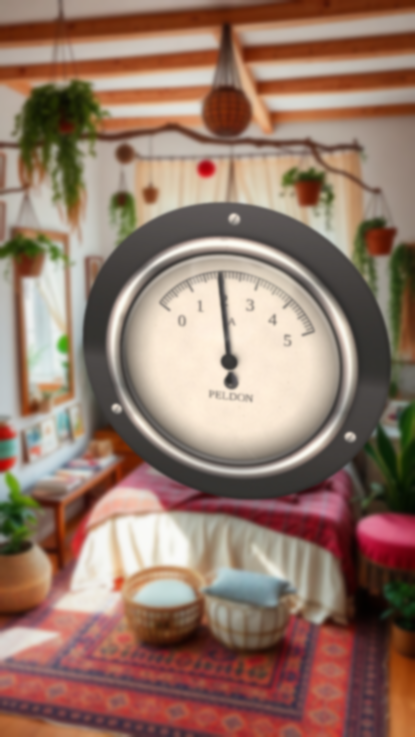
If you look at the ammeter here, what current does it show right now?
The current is 2 A
